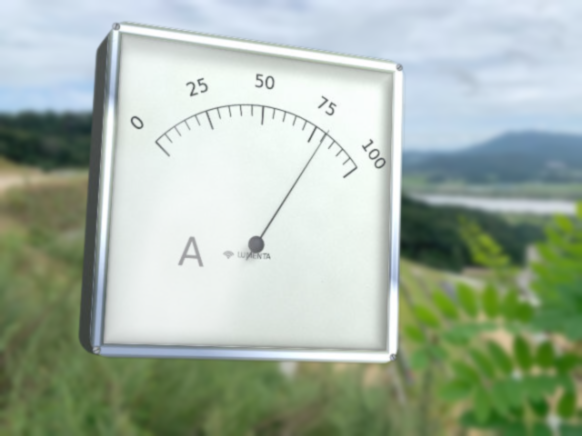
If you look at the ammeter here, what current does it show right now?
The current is 80 A
